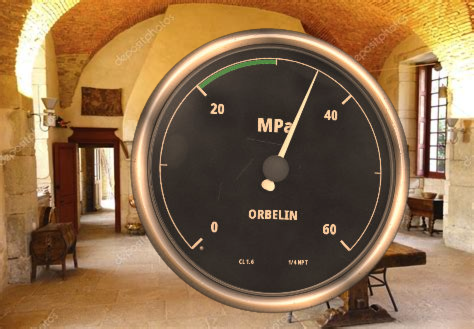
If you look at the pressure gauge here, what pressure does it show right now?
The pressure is 35 MPa
